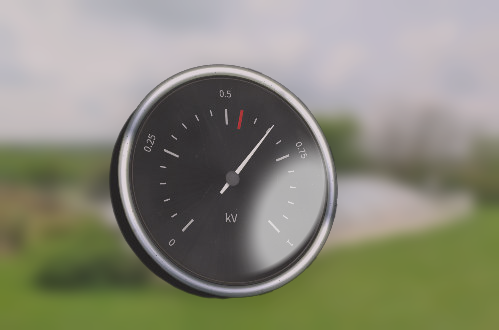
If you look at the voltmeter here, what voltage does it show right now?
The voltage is 0.65 kV
